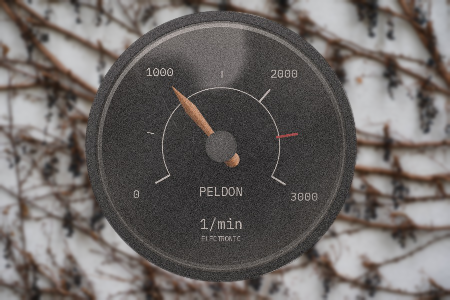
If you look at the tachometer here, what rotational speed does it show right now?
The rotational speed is 1000 rpm
